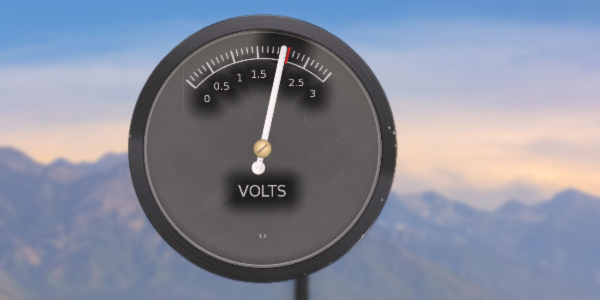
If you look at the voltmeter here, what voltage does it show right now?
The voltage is 2 V
